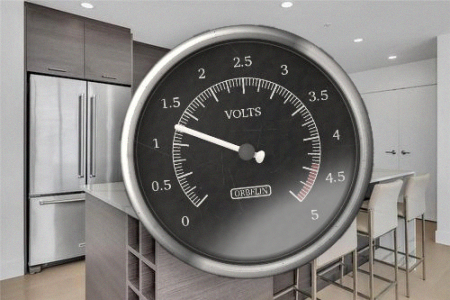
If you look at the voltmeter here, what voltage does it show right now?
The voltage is 1.25 V
